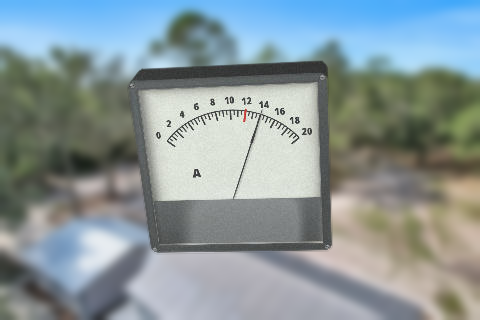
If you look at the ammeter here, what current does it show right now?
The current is 14 A
